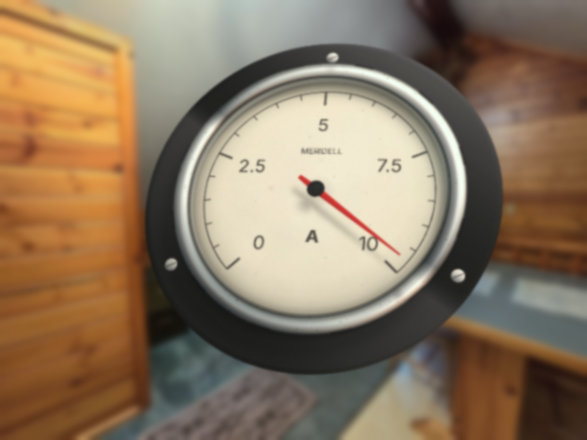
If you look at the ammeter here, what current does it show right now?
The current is 9.75 A
